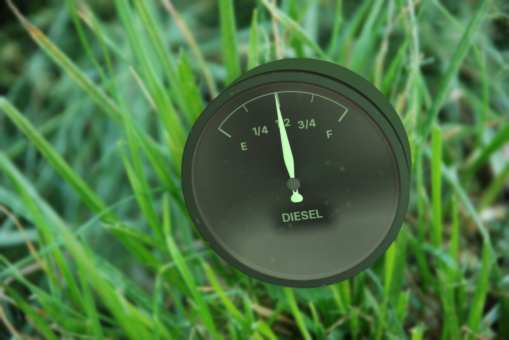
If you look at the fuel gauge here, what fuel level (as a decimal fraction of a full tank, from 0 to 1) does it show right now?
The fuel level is 0.5
